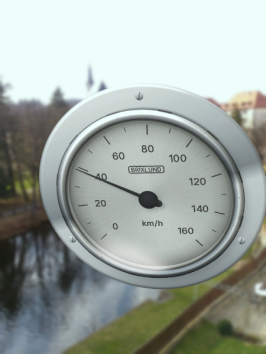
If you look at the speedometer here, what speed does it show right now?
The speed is 40 km/h
